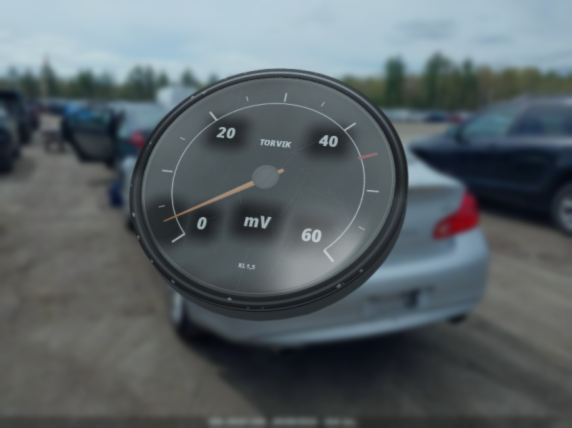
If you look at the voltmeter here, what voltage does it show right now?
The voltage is 2.5 mV
